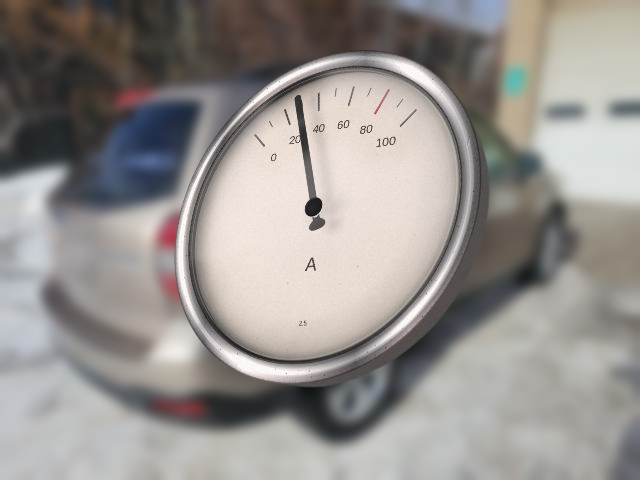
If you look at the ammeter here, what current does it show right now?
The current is 30 A
